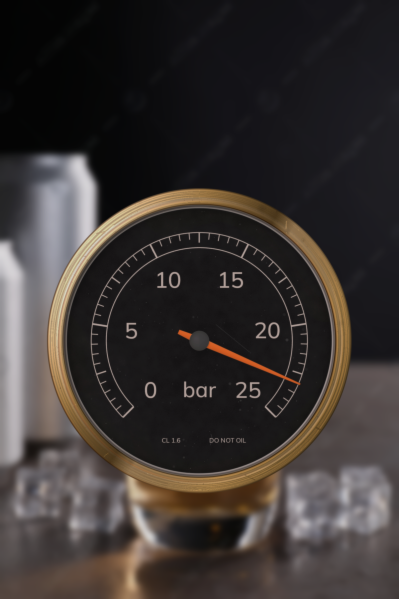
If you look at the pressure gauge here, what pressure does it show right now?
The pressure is 23 bar
